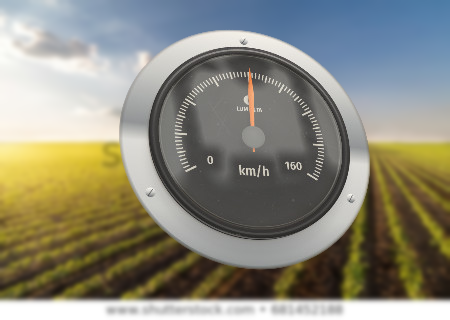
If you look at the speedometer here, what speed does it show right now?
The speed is 80 km/h
